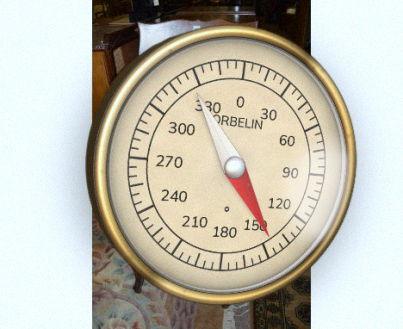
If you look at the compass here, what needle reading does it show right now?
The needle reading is 145 °
